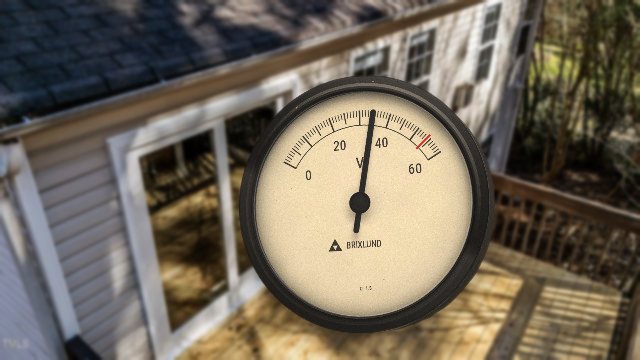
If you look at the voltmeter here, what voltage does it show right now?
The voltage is 35 V
